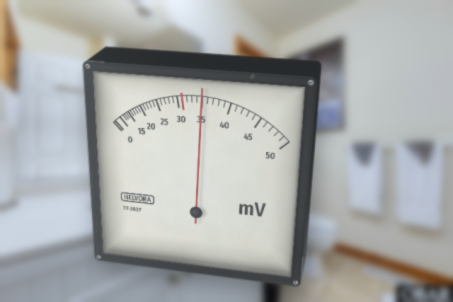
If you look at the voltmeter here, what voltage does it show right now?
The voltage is 35 mV
